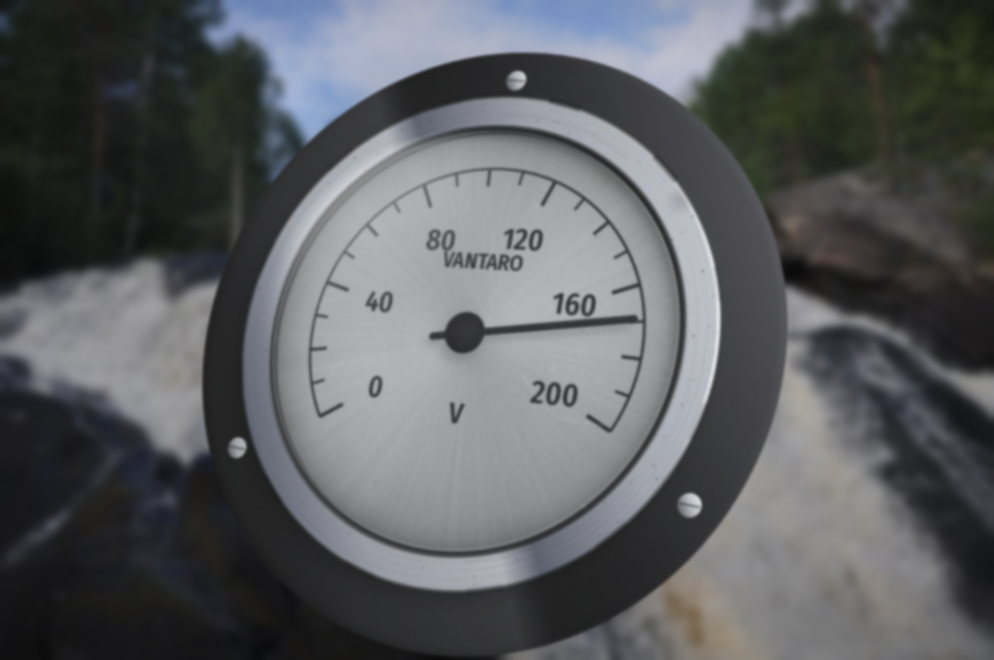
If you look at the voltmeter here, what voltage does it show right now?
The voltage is 170 V
